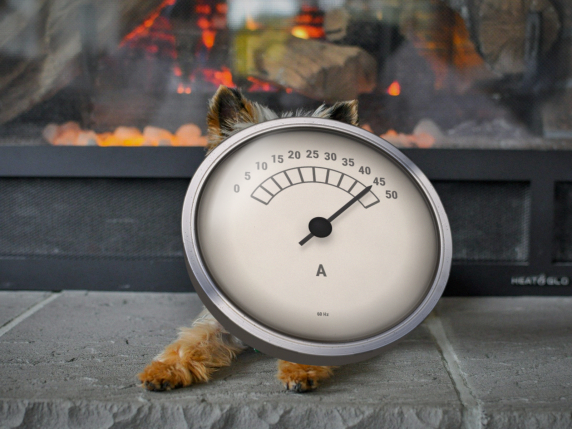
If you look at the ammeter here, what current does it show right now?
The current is 45 A
